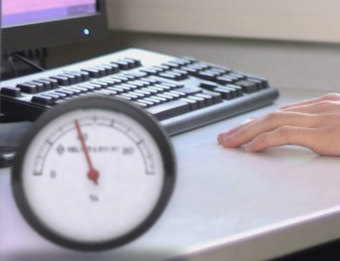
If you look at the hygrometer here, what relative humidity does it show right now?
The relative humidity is 40 %
